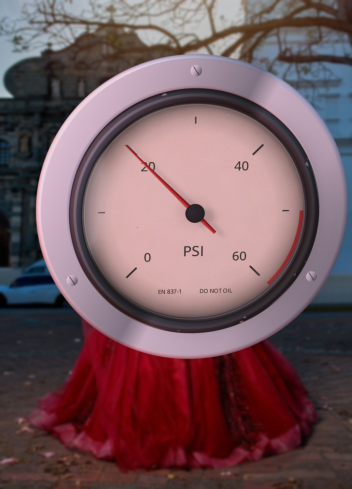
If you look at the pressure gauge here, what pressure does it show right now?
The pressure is 20 psi
